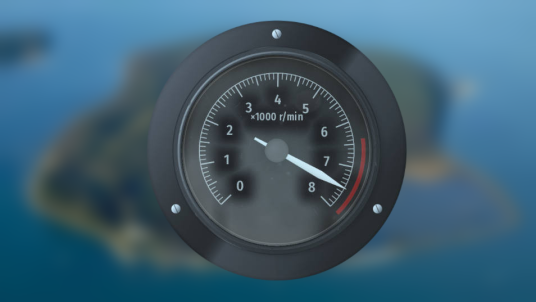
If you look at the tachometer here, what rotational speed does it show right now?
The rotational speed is 7500 rpm
